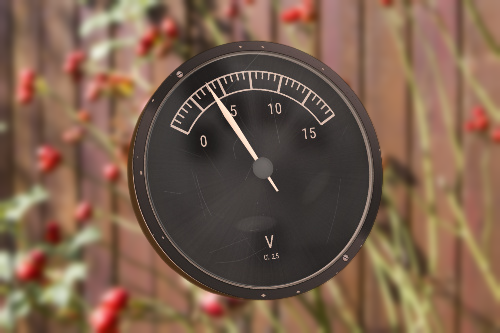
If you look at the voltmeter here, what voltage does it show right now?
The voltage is 4 V
